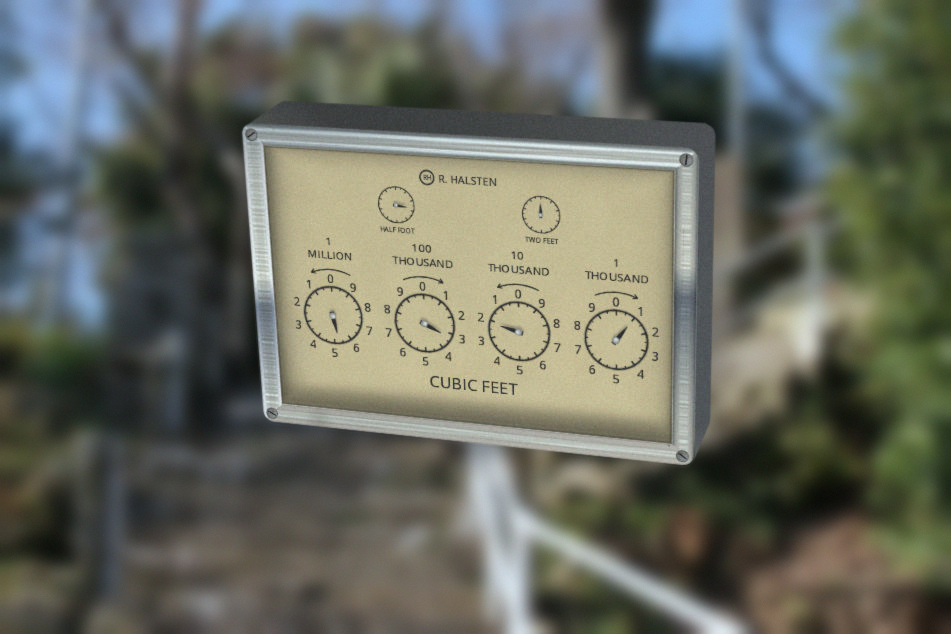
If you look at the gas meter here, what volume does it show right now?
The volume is 532100 ft³
